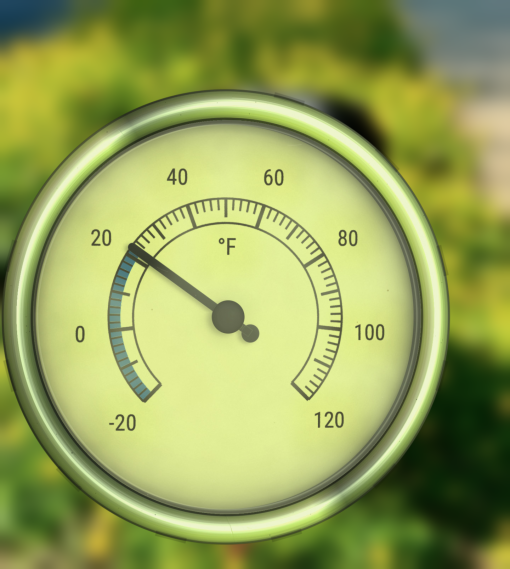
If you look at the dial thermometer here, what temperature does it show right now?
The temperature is 22 °F
